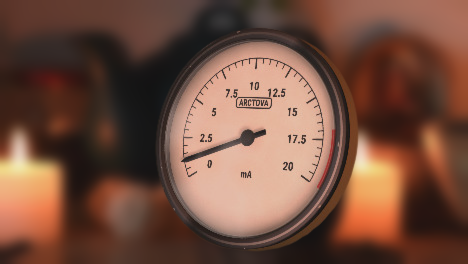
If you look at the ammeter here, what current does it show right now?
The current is 1 mA
